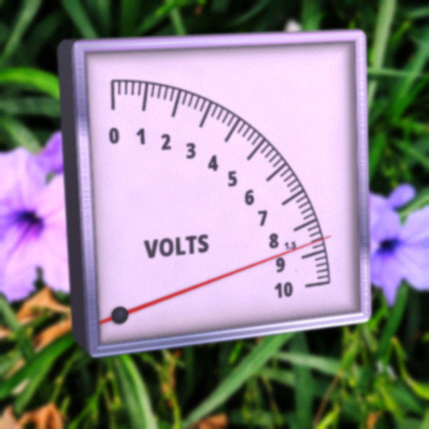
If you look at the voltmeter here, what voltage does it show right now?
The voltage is 8.6 V
